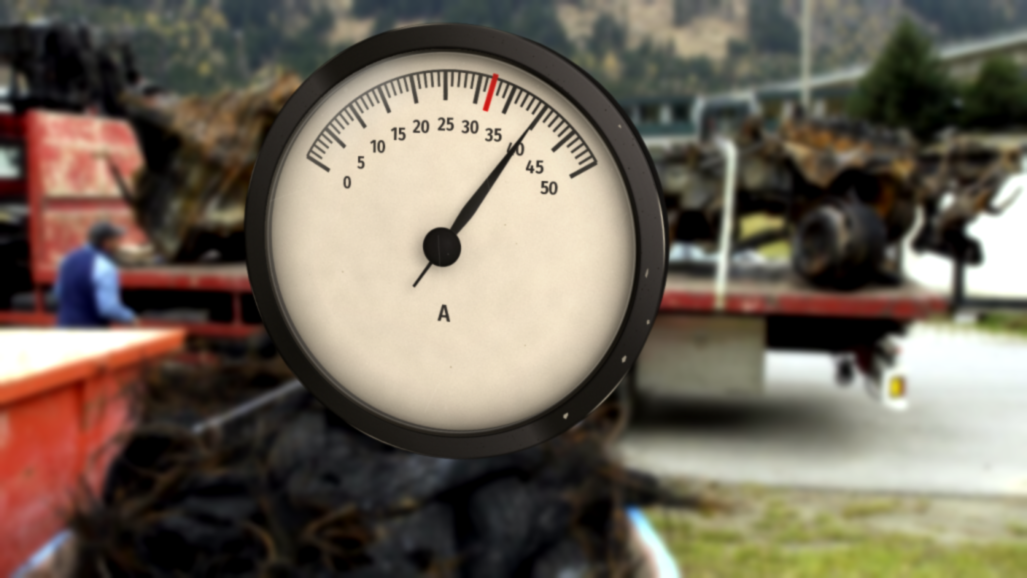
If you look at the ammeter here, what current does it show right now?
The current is 40 A
